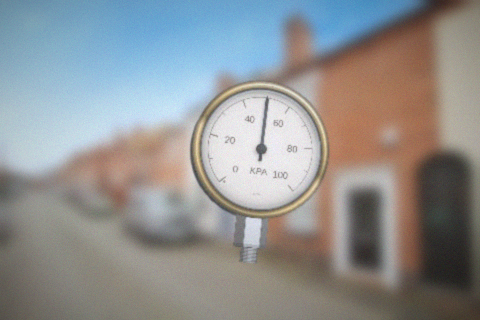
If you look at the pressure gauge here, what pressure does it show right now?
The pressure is 50 kPa
